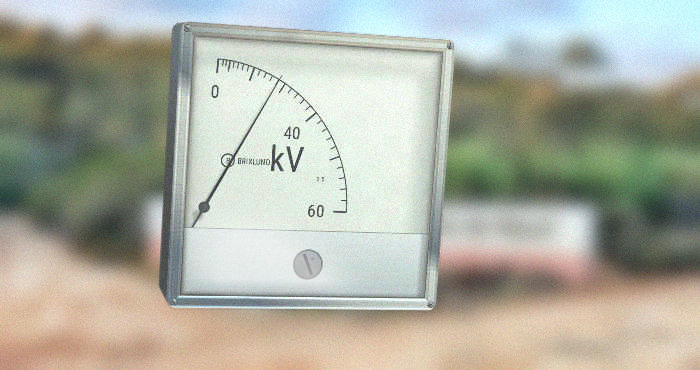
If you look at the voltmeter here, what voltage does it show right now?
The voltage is 28 kV
